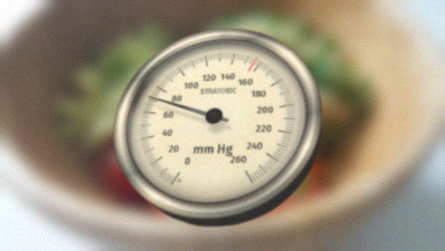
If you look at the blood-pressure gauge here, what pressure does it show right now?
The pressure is 70 mmHg
